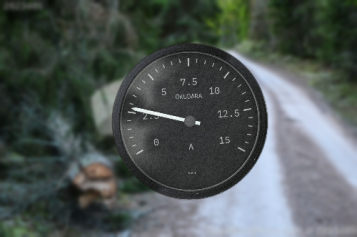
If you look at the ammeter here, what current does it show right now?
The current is 2.75 A
